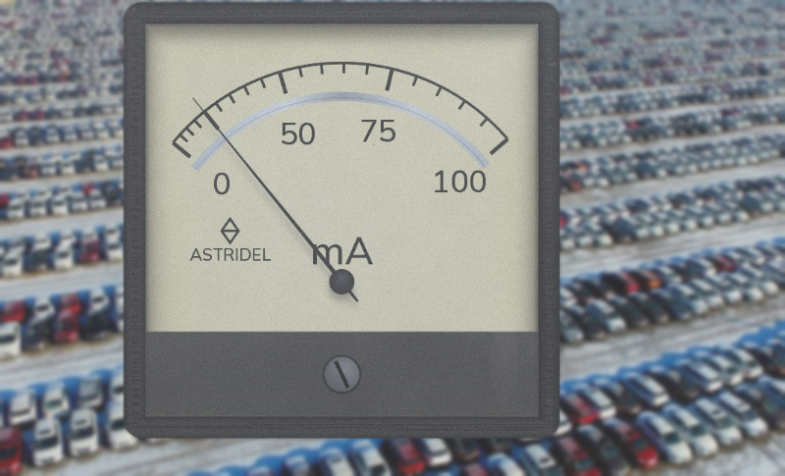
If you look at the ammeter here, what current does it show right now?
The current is 25 mA
